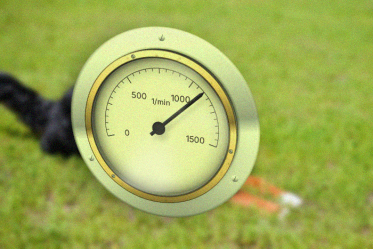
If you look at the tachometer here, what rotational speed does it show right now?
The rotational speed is 1100 rpm
